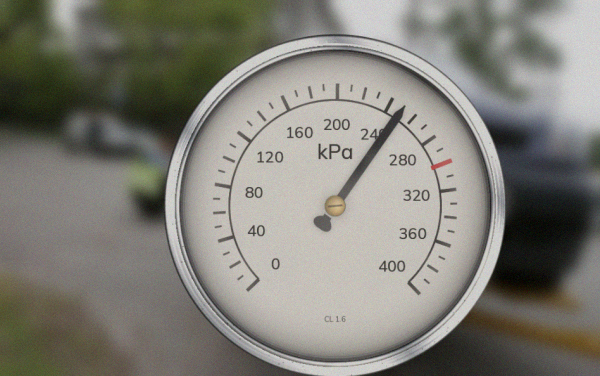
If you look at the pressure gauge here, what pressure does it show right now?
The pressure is 250 kPa
